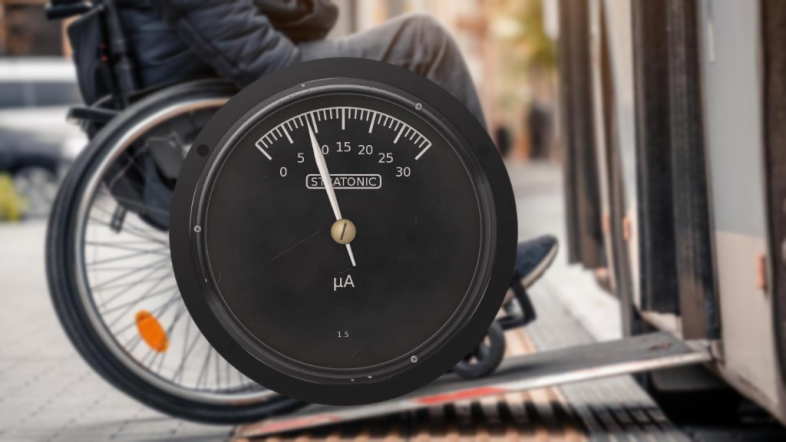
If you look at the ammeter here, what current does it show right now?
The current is 9 µA
